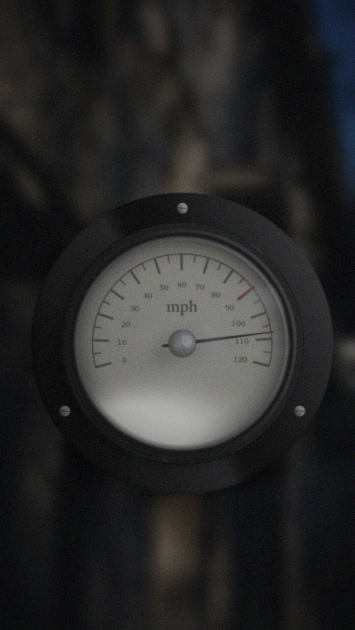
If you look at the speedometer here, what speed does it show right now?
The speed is 107.5 mph
